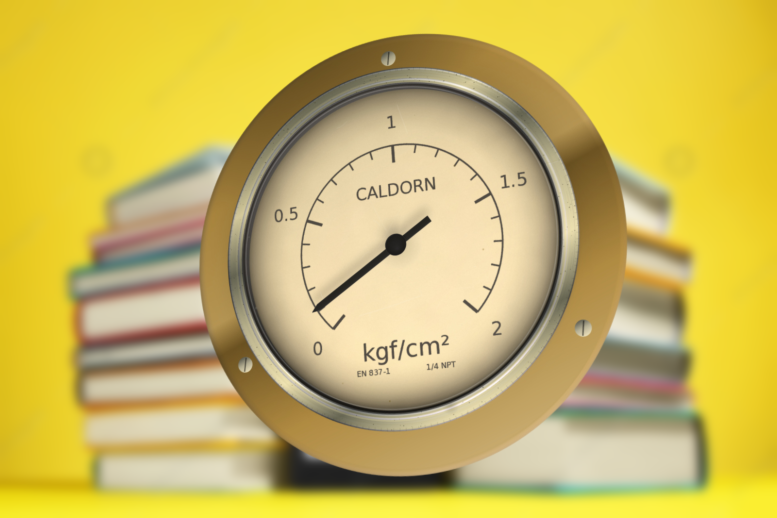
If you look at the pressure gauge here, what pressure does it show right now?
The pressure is 0.1 kg/cm²
